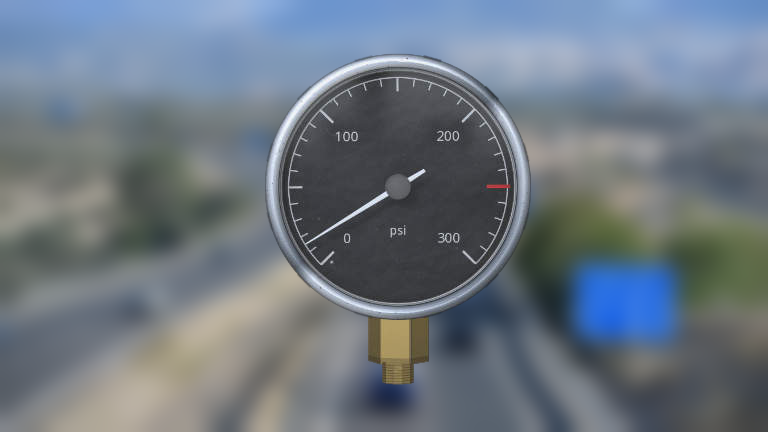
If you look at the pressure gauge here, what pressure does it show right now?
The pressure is 15 psi
